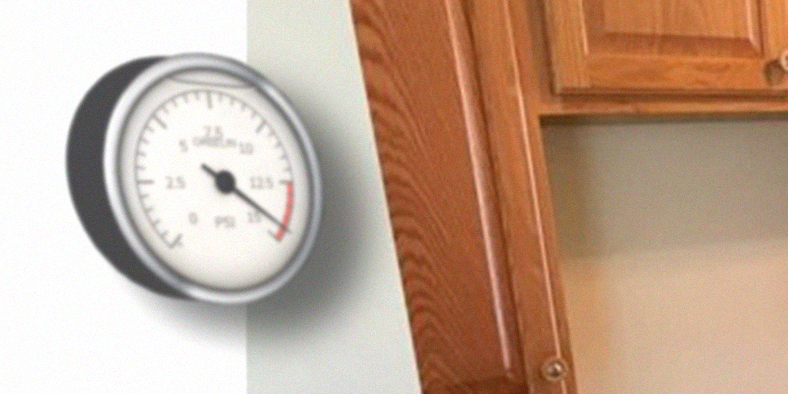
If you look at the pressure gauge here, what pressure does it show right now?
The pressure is 14.5 psi
